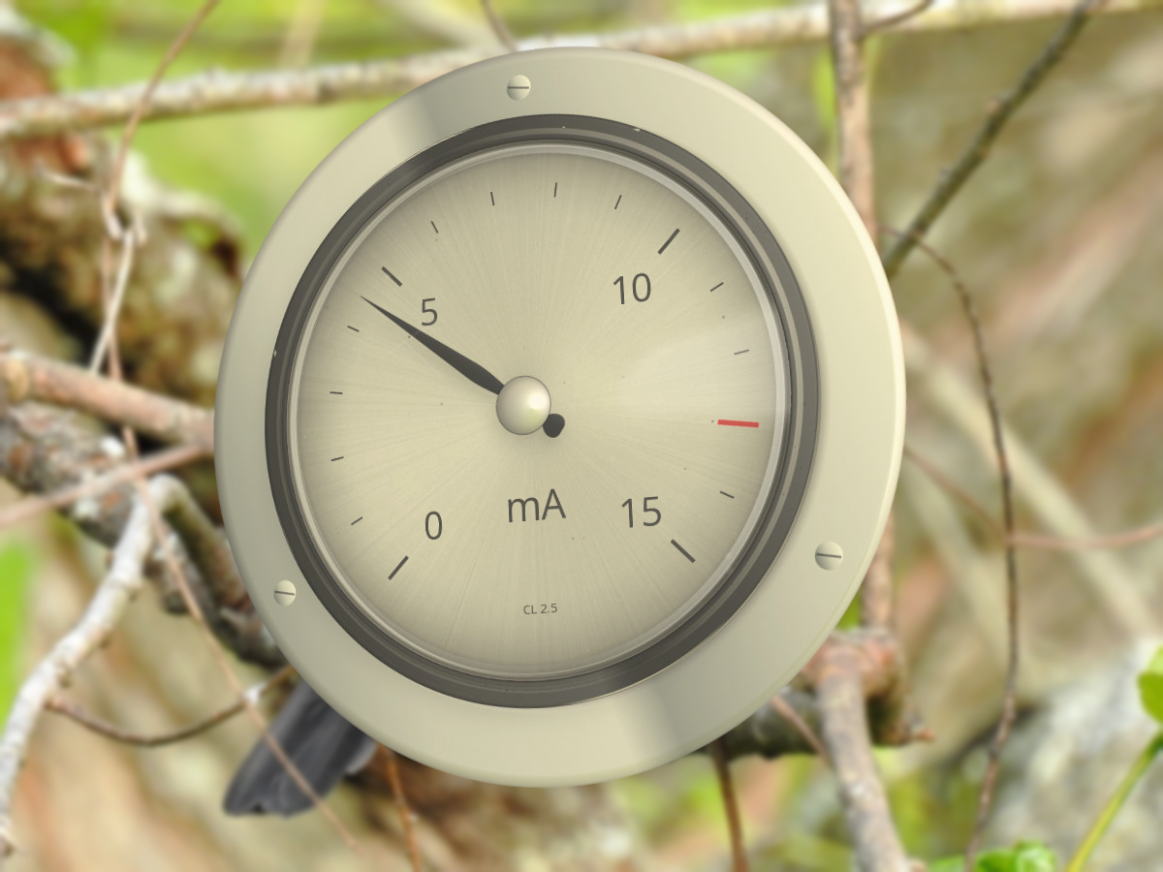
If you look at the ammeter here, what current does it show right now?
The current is 4.5 mA
